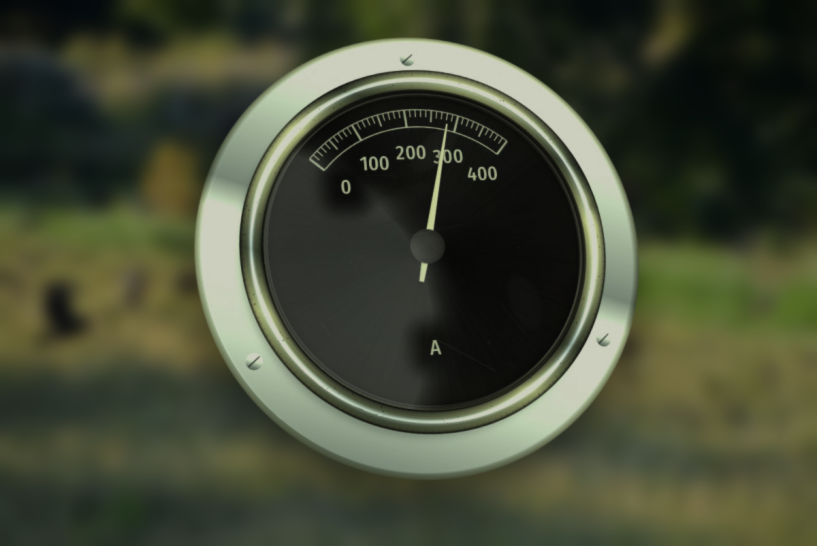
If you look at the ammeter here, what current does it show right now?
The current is 280 A
